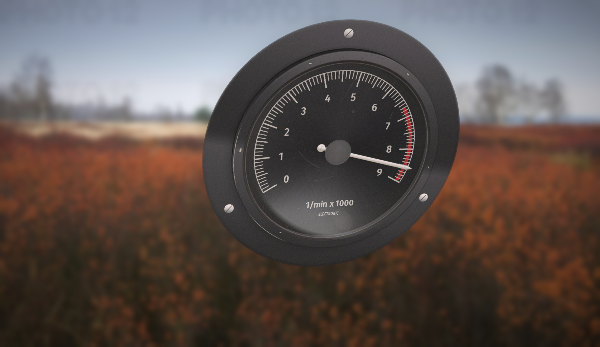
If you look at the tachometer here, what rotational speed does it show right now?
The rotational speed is 8500 rpm
